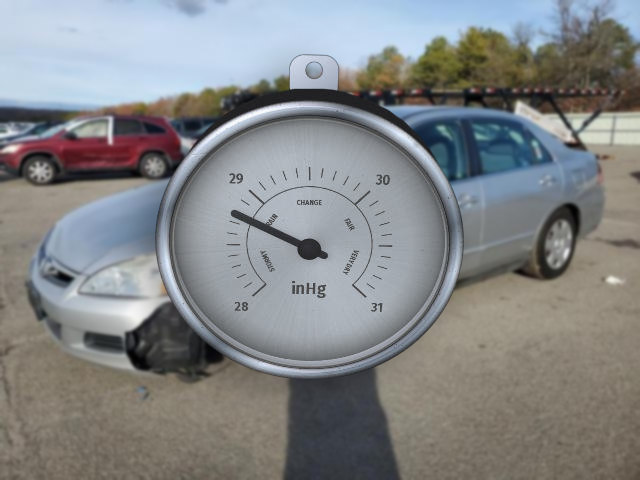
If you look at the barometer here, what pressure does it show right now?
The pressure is 28.8 inHg
